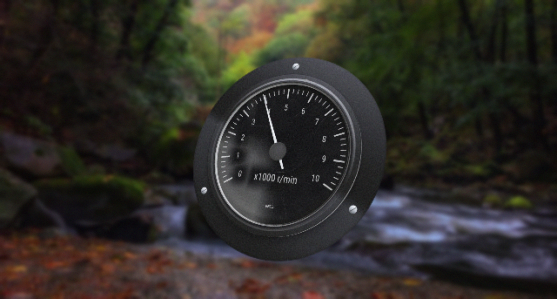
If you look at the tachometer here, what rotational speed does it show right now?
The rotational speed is 4000 rpm
